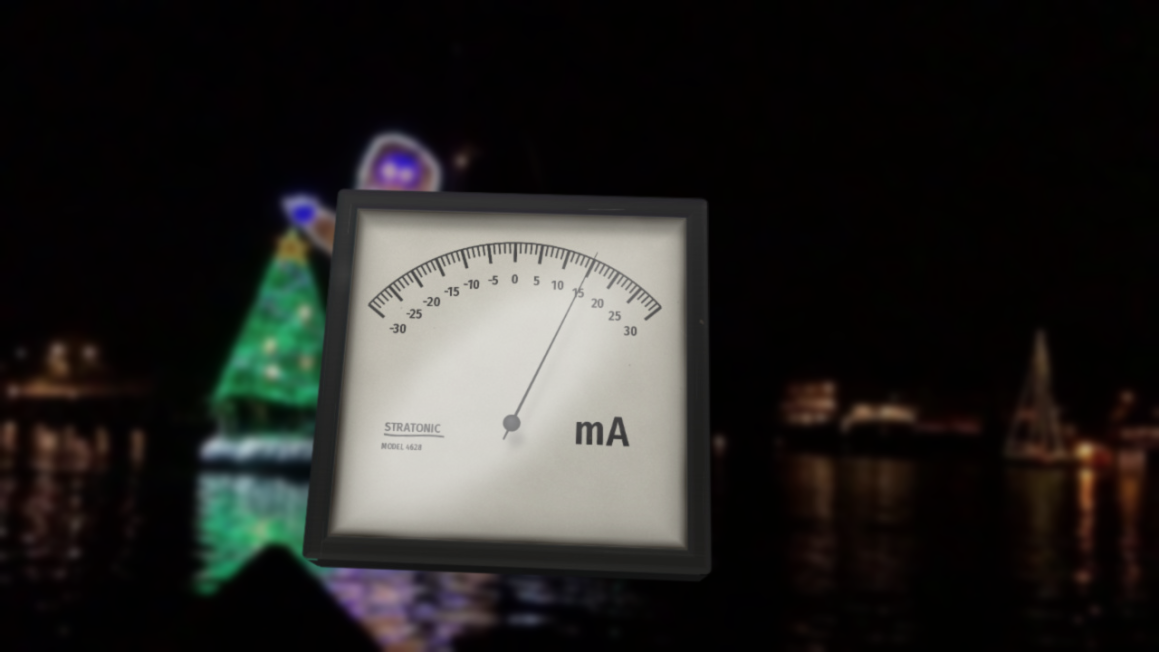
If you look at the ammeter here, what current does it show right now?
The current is 15 mA
